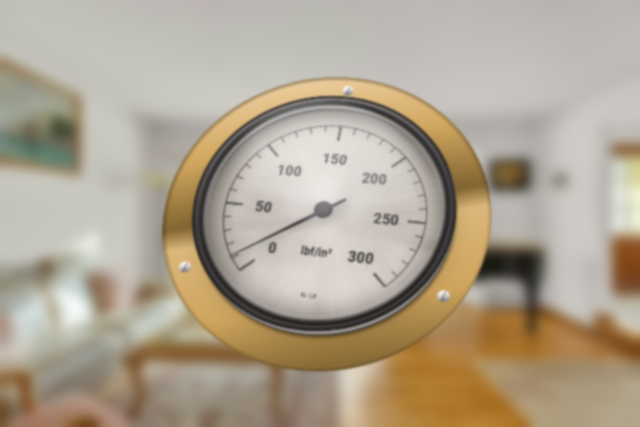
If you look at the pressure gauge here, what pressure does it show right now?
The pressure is 10 psi
